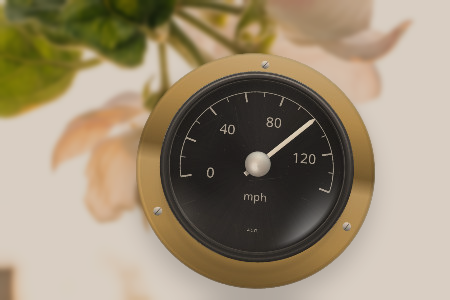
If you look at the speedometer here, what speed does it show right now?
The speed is 100 mph
